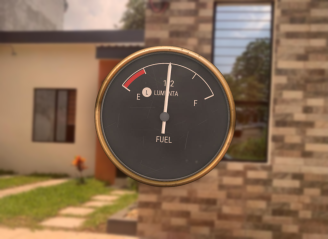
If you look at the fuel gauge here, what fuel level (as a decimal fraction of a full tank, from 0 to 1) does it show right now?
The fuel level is 0.5
